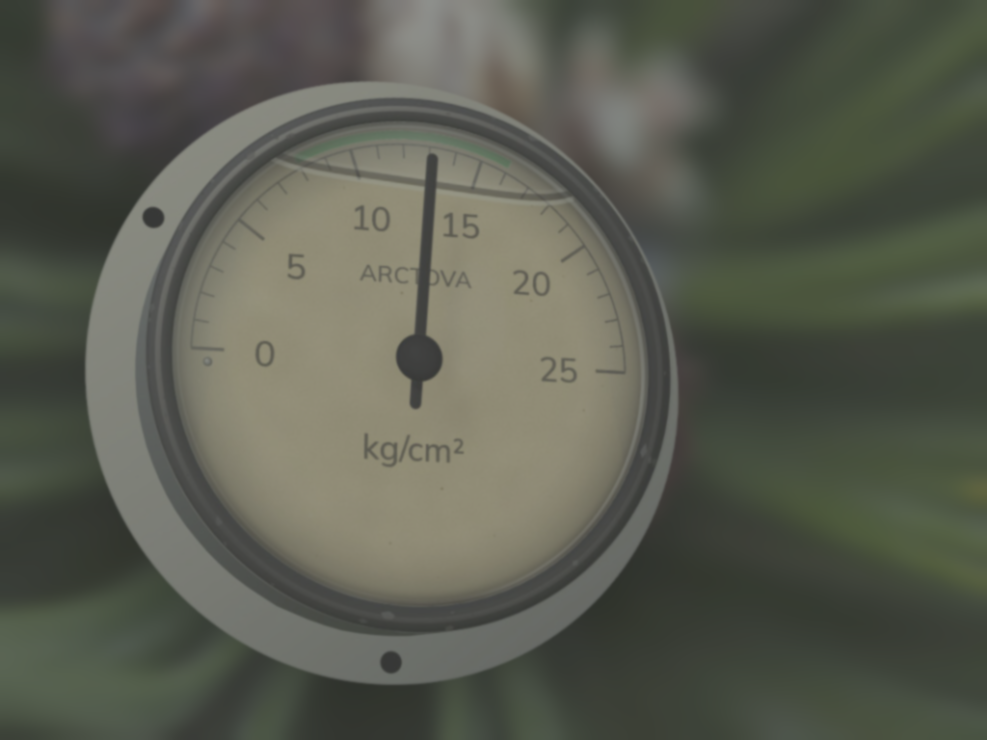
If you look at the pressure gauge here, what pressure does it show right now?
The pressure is 13 kg/cm²
